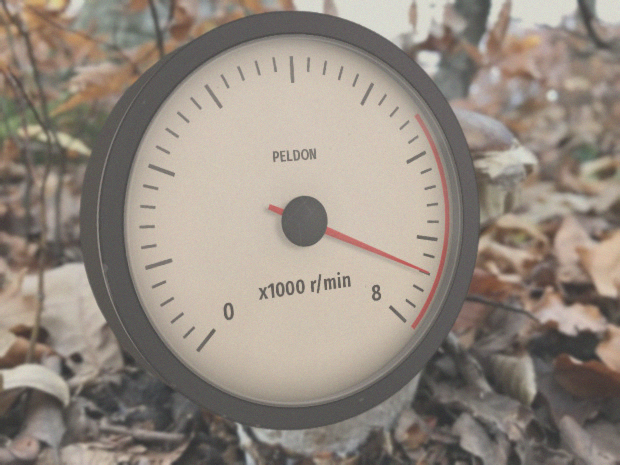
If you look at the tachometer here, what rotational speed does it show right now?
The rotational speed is 7400 rpm
